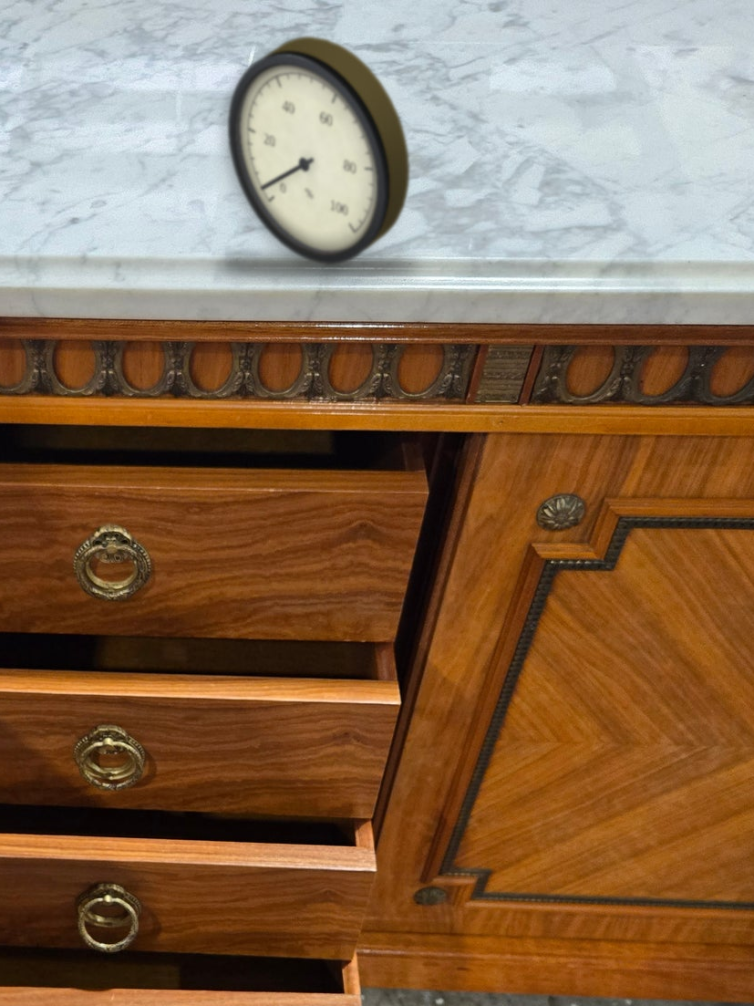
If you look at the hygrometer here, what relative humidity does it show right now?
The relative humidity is 4 %
